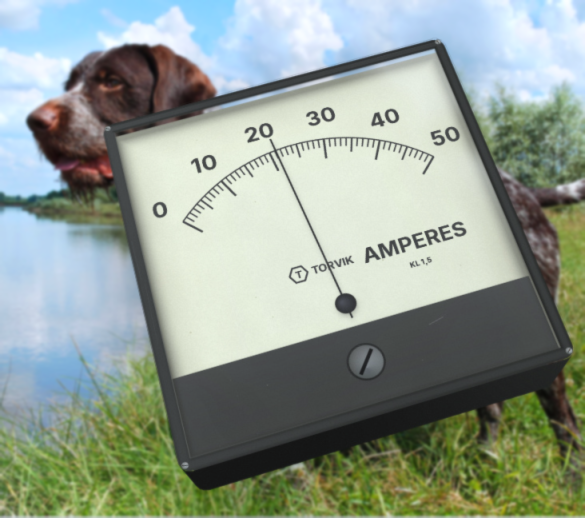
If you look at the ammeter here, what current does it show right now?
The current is 21 A
